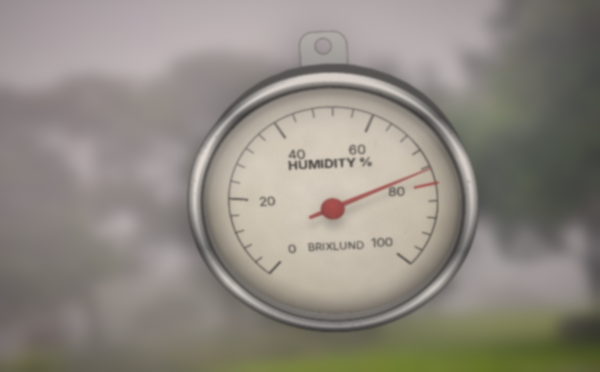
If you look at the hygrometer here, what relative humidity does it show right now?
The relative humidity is 76 %
